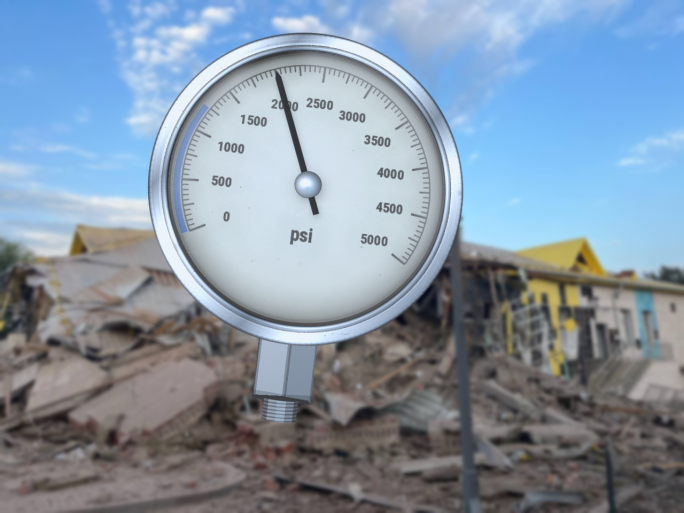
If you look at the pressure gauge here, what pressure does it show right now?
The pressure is 2000 psi
